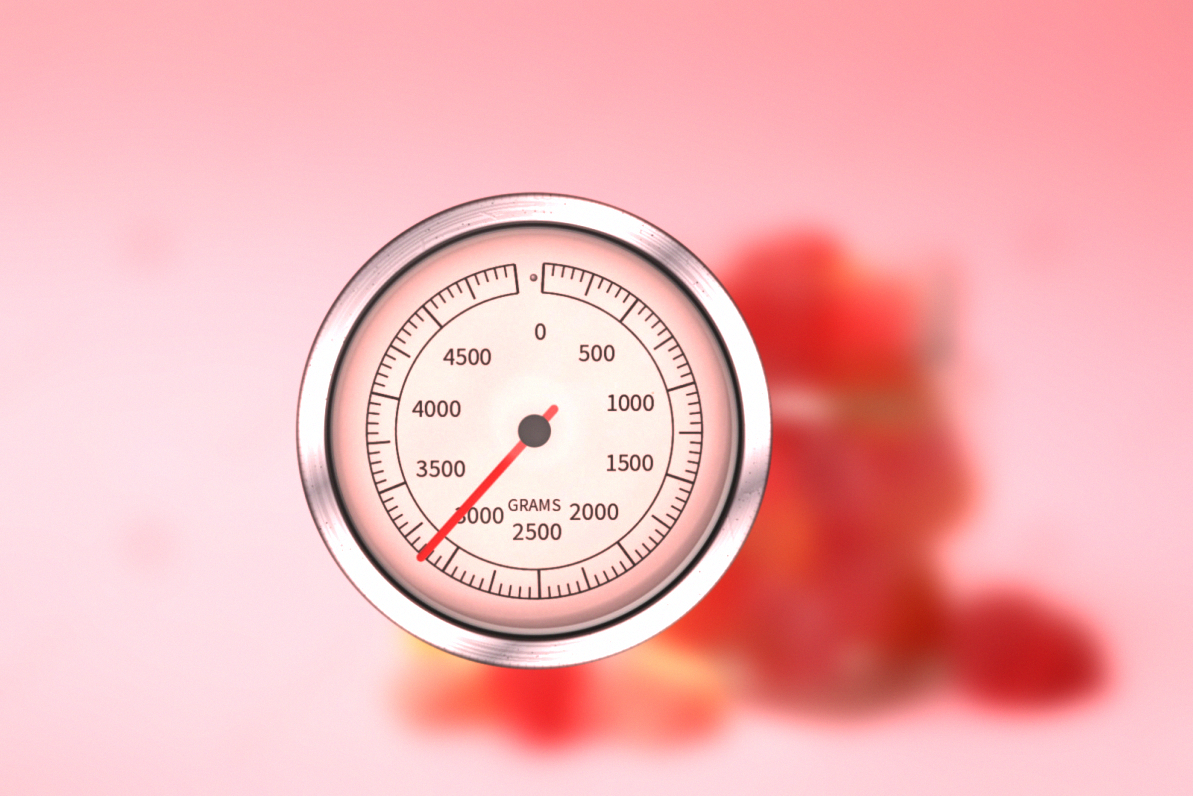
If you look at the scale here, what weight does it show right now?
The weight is 3125 g
